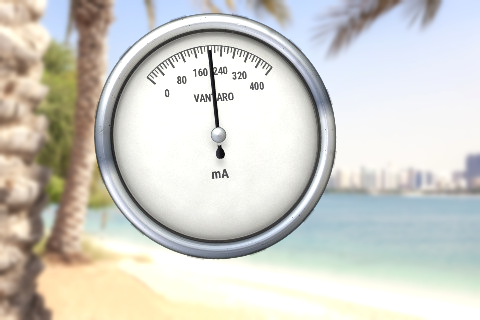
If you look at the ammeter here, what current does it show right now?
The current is 200 mA
